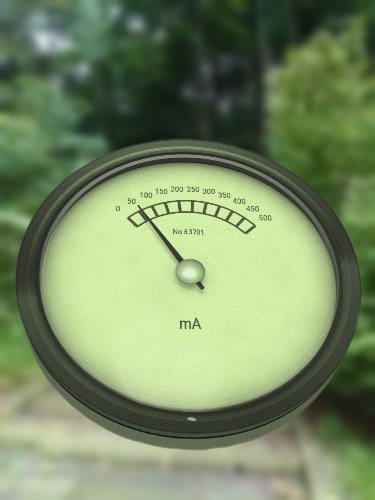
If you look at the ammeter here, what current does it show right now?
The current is 50 mA
